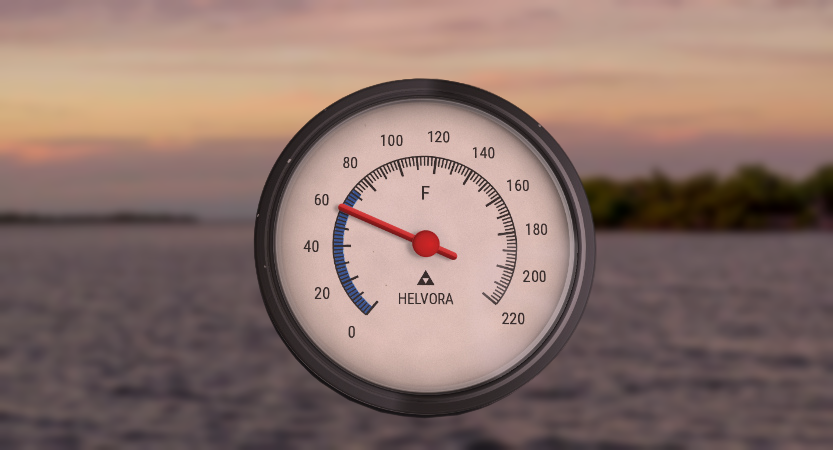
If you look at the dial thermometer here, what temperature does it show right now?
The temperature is 60 °F
